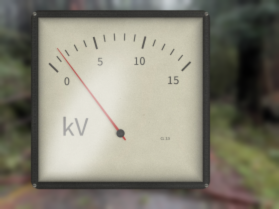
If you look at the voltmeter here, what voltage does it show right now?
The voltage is 1.5 kV
